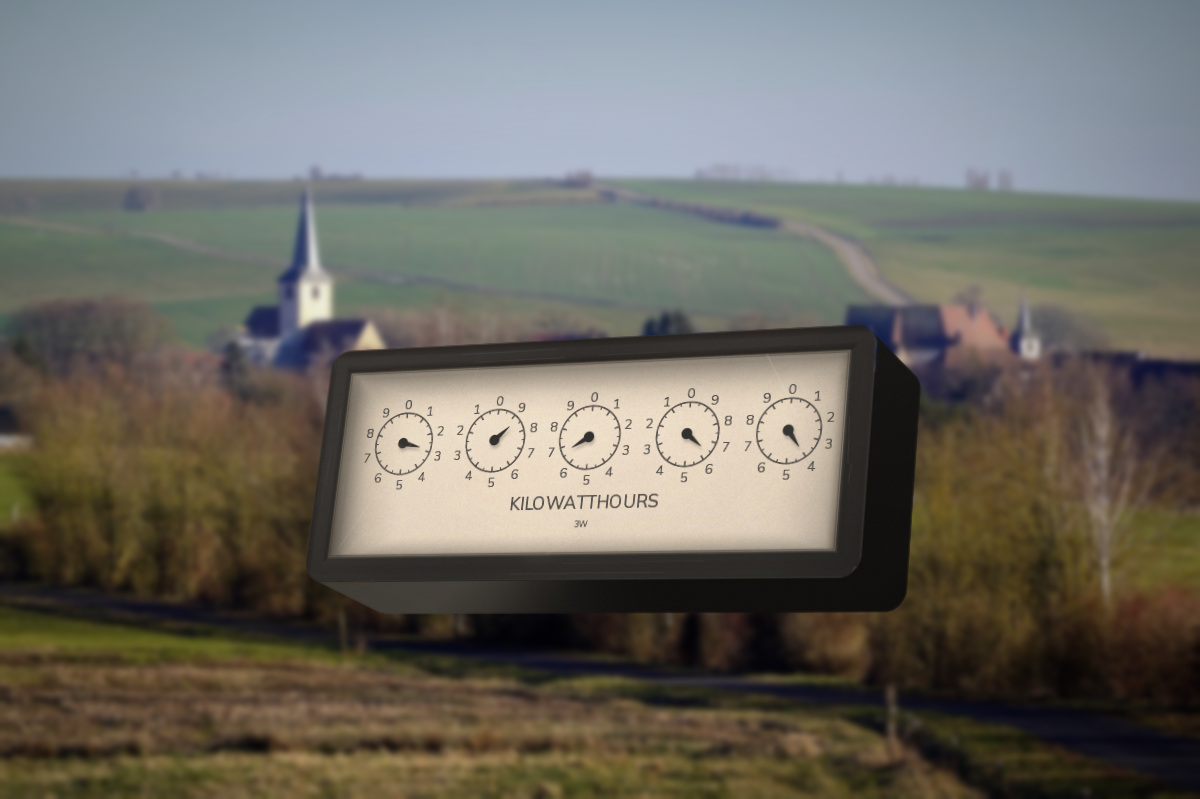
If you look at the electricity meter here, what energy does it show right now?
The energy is 28664 kWh
